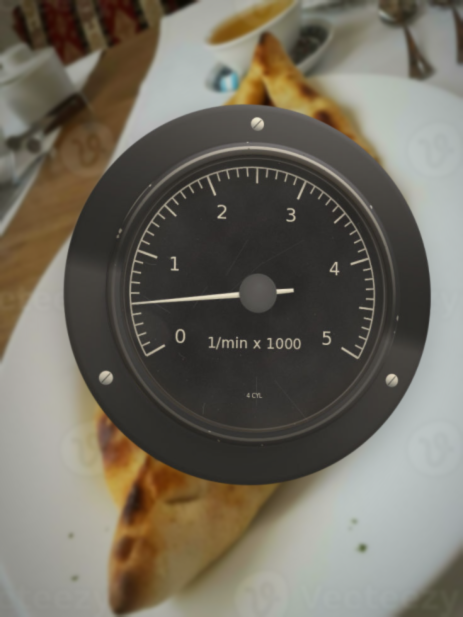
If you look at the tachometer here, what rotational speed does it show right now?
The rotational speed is 500 rpm
